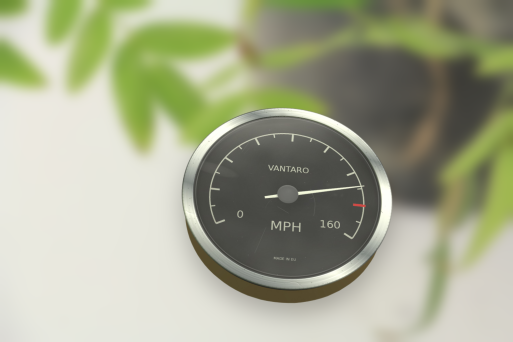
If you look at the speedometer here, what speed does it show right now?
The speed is 130 mph
